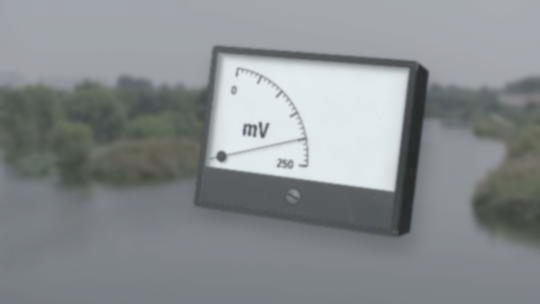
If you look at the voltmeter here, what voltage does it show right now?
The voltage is 200 mV
